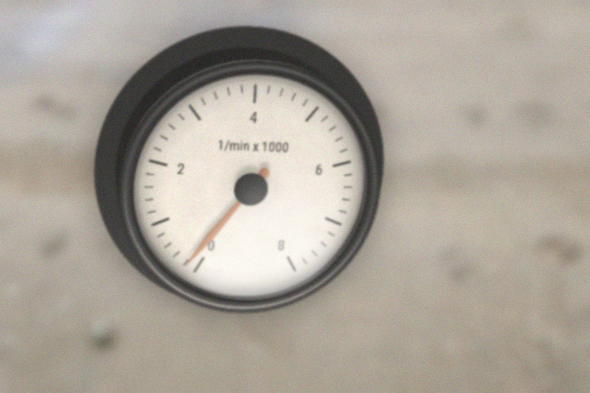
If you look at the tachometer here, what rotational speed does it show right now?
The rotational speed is 200 rpm
